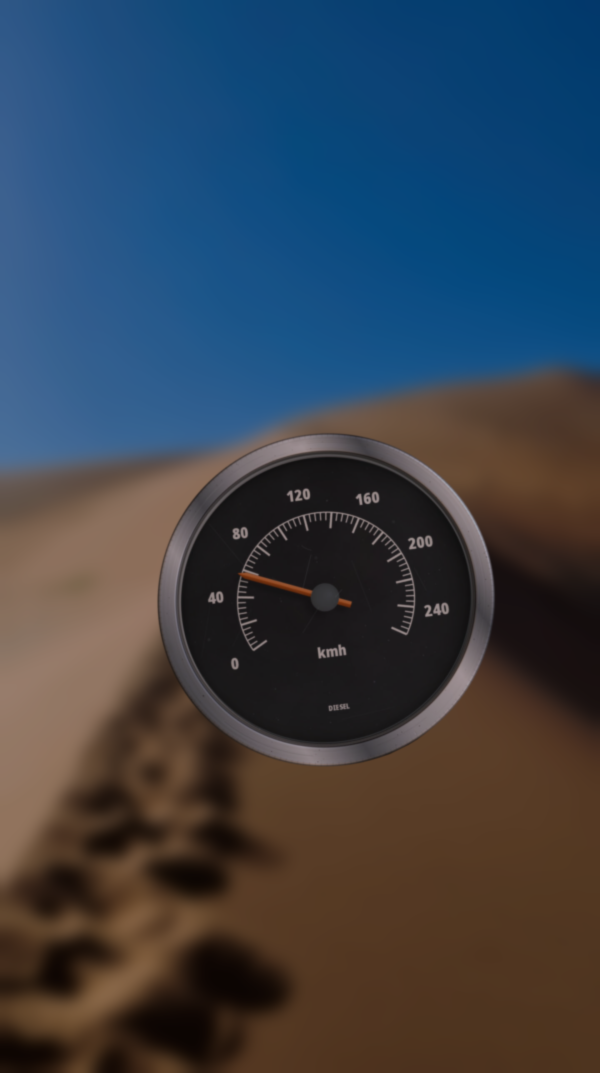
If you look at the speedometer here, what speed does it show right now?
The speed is 56 km/h
